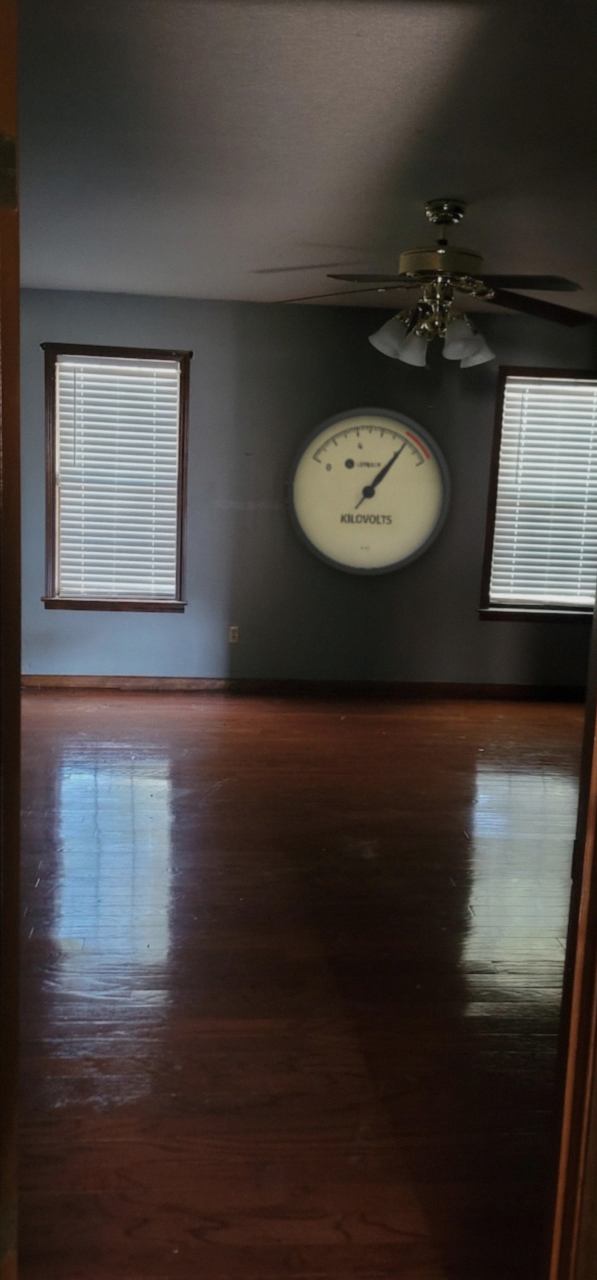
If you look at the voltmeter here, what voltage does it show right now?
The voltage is 8 kV
